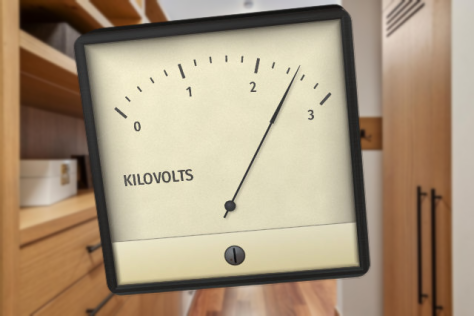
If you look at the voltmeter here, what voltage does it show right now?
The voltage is 2.5 kV
